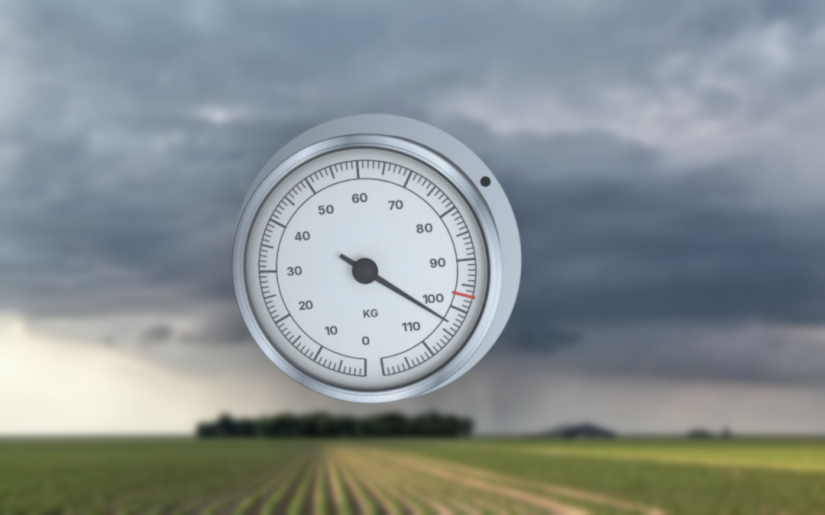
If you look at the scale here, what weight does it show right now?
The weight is 103 kg
